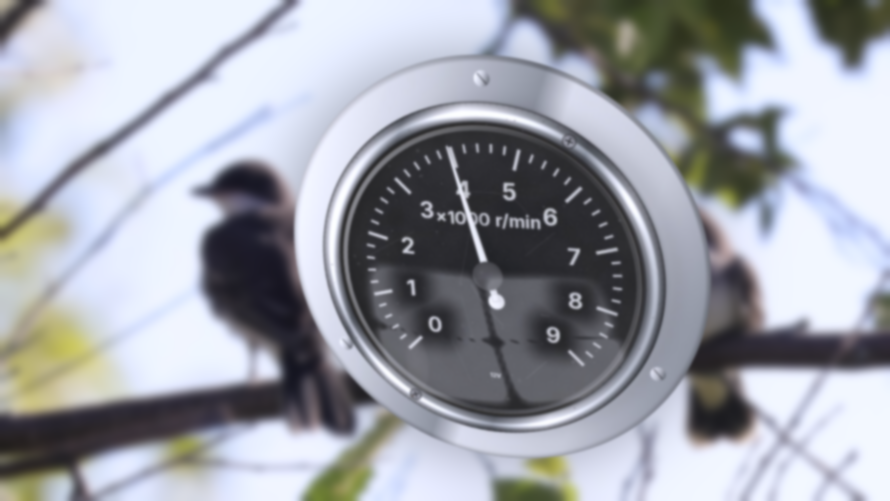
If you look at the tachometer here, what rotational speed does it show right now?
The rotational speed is 4000 rpm
